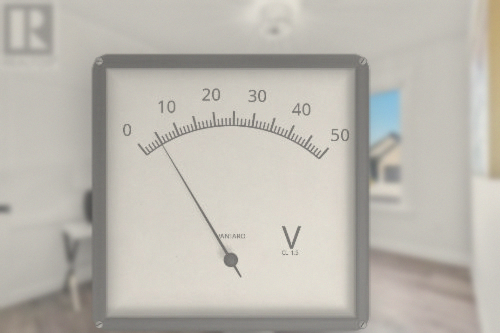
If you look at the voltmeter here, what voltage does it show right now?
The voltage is 5 V
